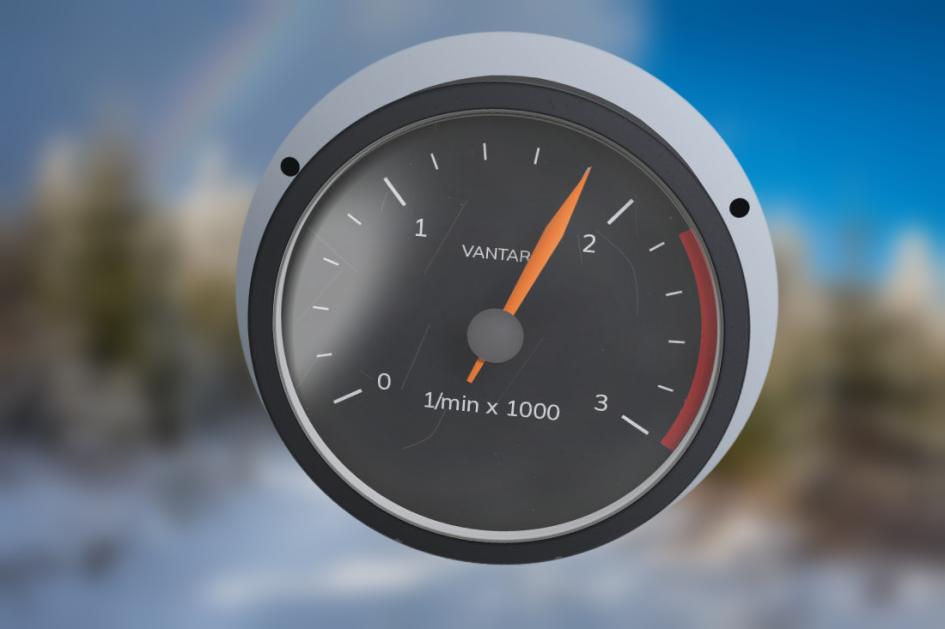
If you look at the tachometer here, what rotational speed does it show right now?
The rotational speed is 1800 rpm
